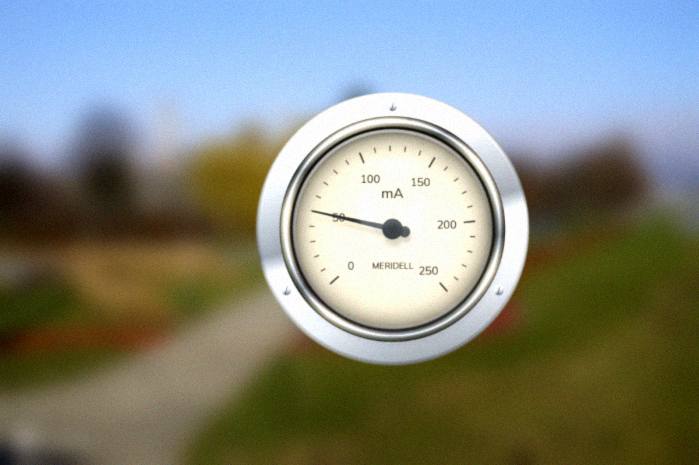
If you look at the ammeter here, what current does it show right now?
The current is 50 mA
